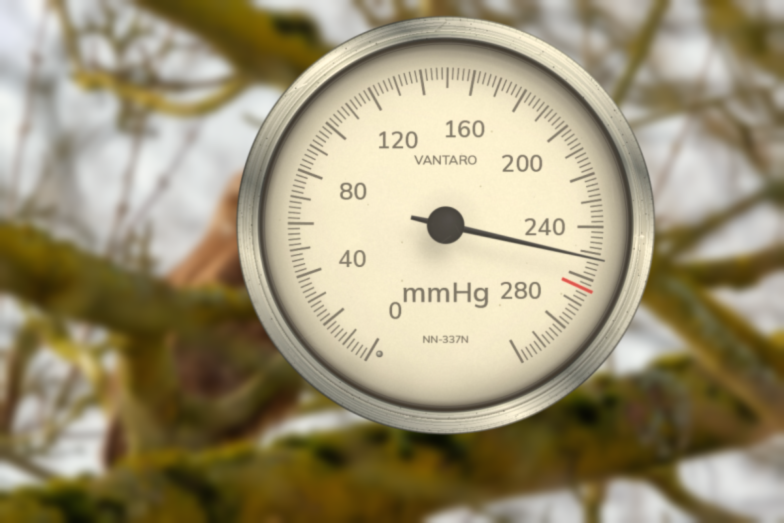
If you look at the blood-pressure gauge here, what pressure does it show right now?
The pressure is 252 mmHg
